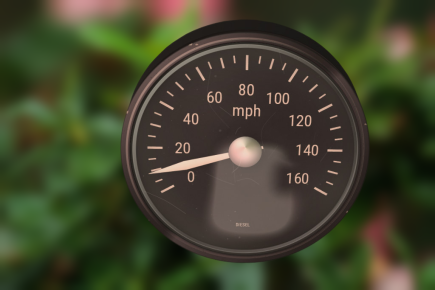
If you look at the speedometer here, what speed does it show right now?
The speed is 10 mph
